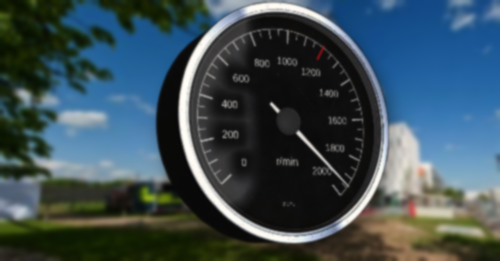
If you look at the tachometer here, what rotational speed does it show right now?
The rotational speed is 1950 rpm
